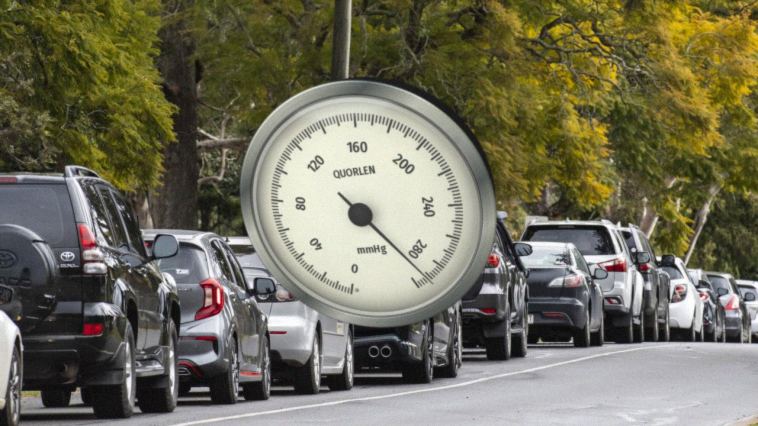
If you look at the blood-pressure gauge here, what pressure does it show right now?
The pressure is 290 mmHg
